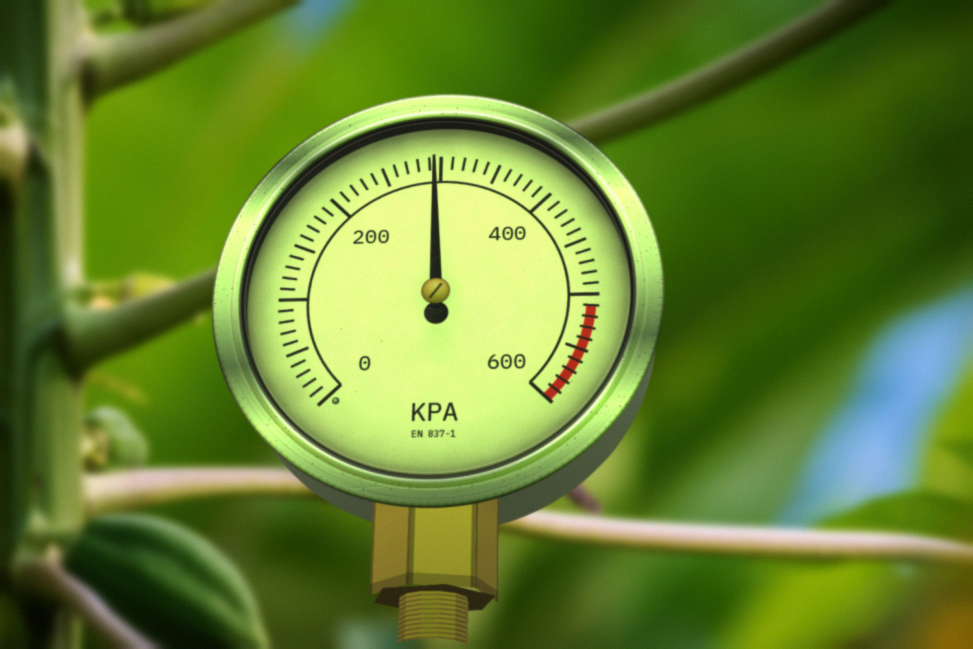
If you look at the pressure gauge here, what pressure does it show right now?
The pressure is 295 kPa
